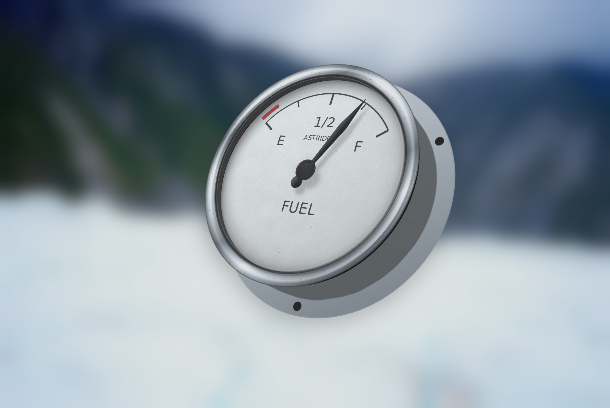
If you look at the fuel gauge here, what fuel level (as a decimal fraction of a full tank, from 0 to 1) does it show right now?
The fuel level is 0.75
